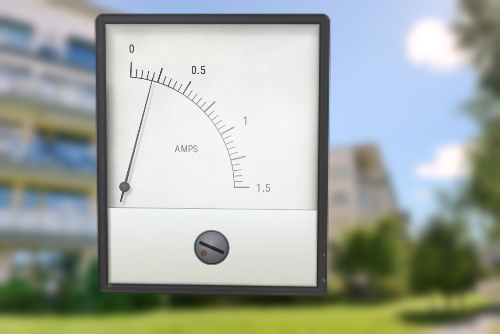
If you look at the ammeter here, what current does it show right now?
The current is 0.2 A
